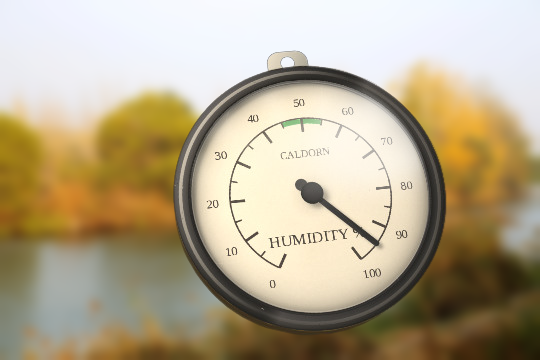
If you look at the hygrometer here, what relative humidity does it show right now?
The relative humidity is 95 %
